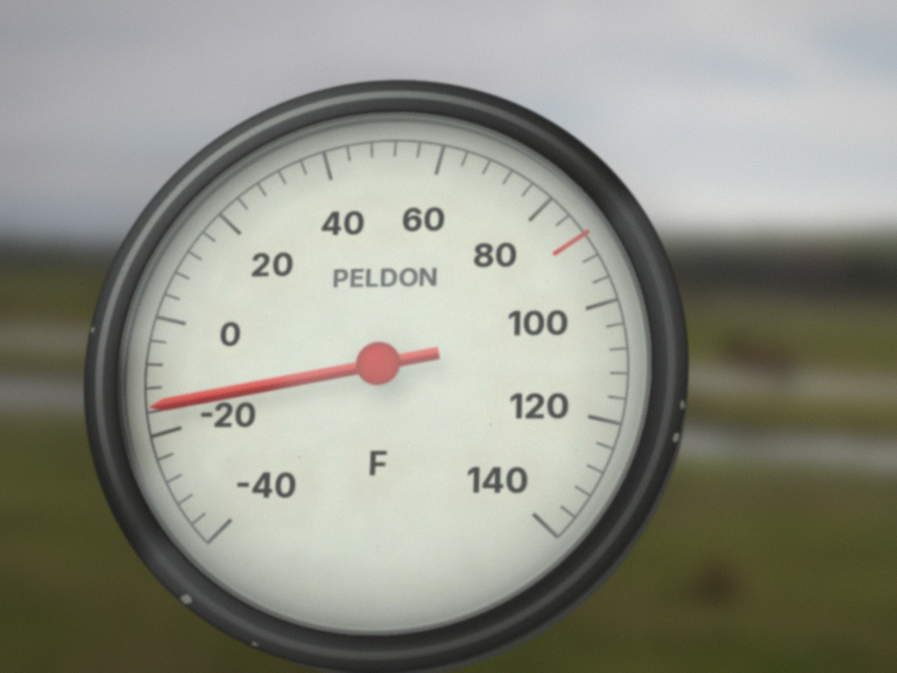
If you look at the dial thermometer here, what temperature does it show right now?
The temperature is -16 °F
